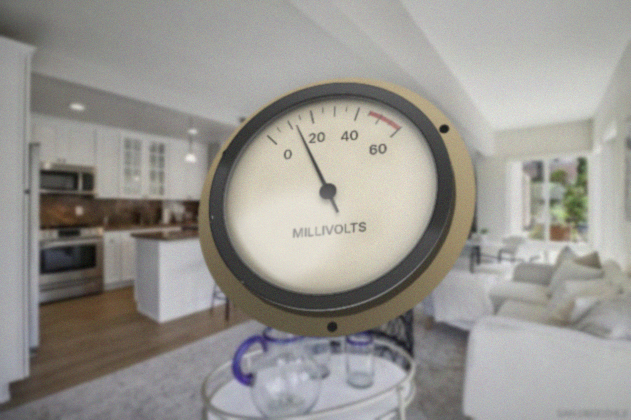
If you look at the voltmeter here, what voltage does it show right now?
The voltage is 12.5 mV
